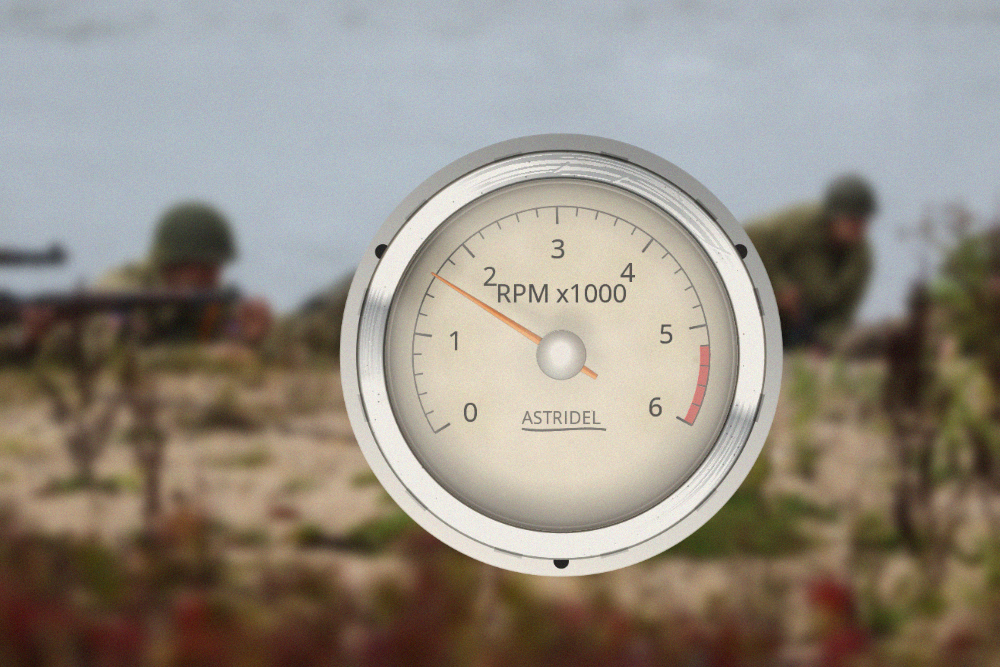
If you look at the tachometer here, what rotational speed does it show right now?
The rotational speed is 1600 rpm
